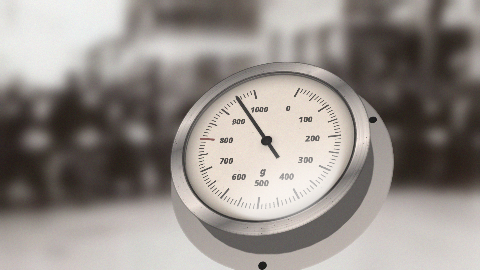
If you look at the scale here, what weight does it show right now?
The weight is 950 g
